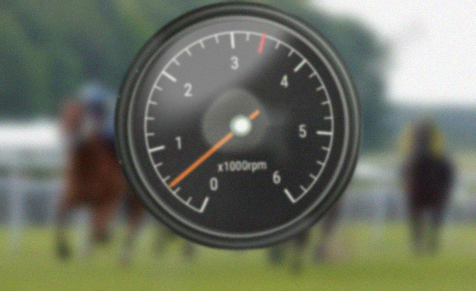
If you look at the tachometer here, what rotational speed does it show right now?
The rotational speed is 500 rpm
